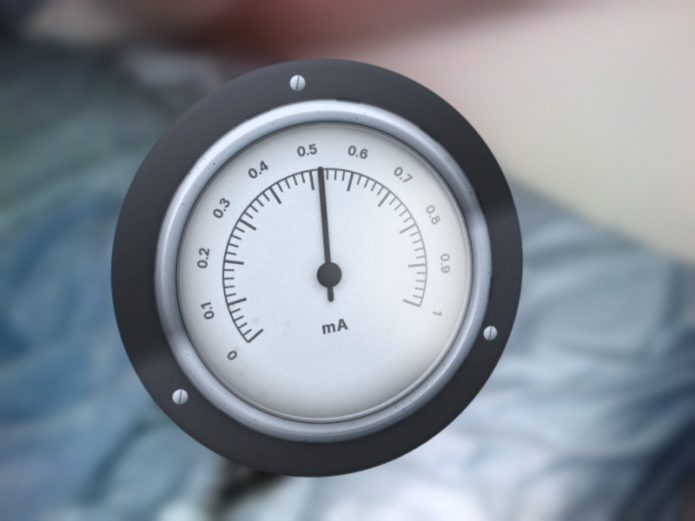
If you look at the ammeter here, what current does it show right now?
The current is 0.52 mA
